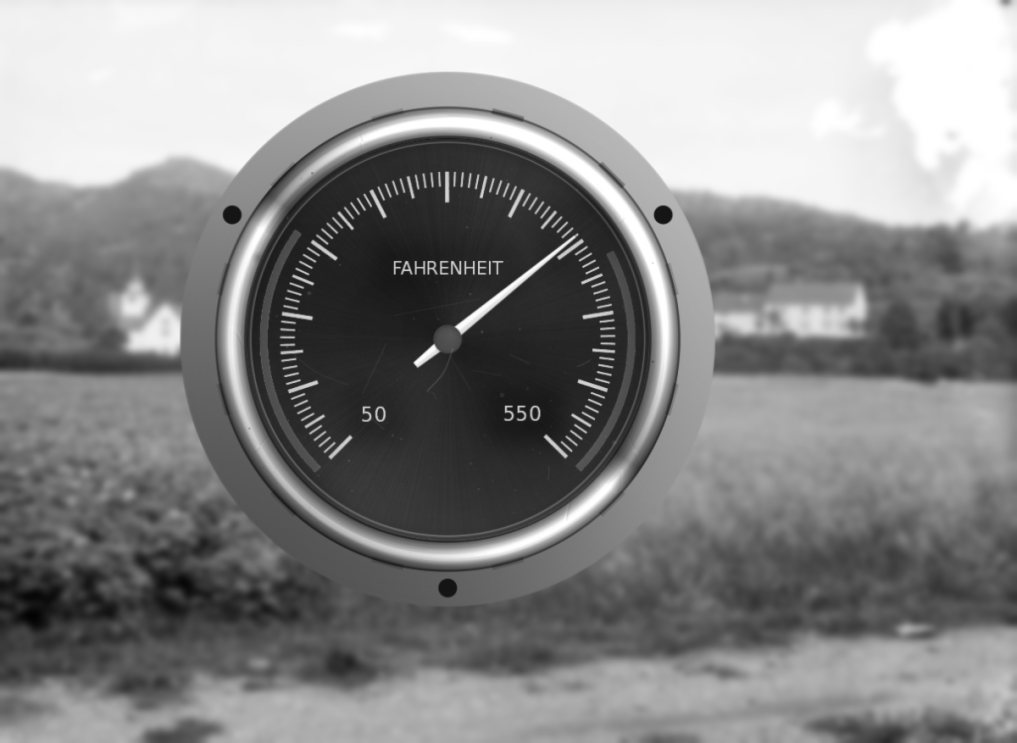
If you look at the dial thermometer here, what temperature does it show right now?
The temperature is 395 °F
